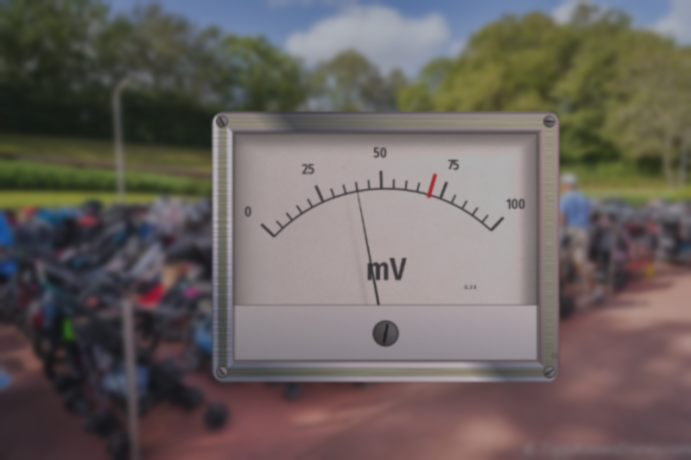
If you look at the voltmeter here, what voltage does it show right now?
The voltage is 40 mV
